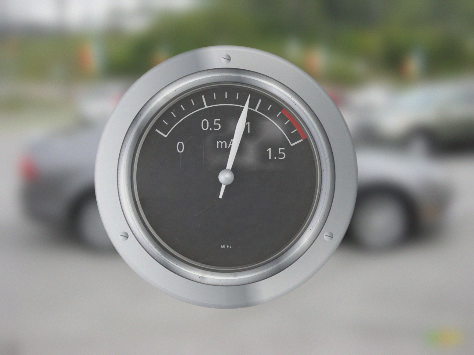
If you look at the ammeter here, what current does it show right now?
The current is 0.9 mA
